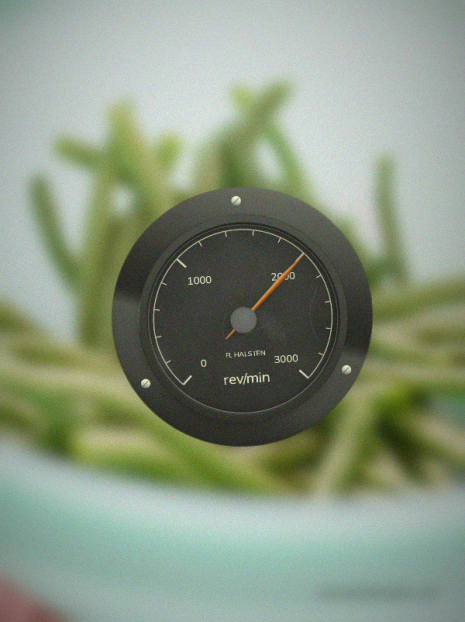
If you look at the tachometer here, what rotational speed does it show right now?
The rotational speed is 2000 rpm
